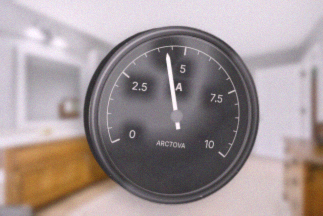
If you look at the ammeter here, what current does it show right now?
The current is 4.25 A
